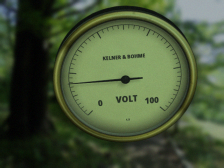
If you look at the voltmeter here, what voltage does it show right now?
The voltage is 16 V
